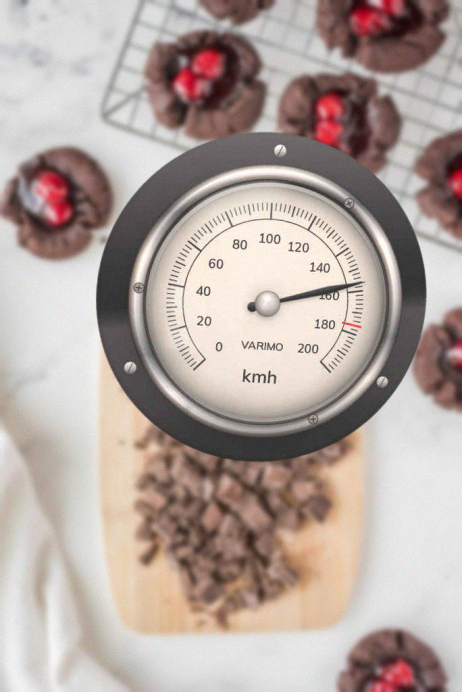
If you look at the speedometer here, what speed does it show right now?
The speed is 156 km/h
